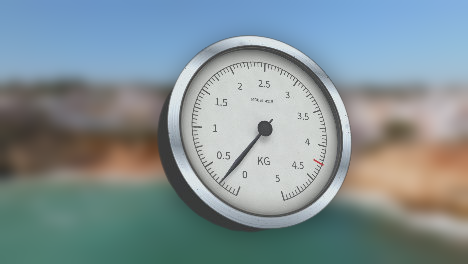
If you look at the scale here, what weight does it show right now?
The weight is 0.25 kg
